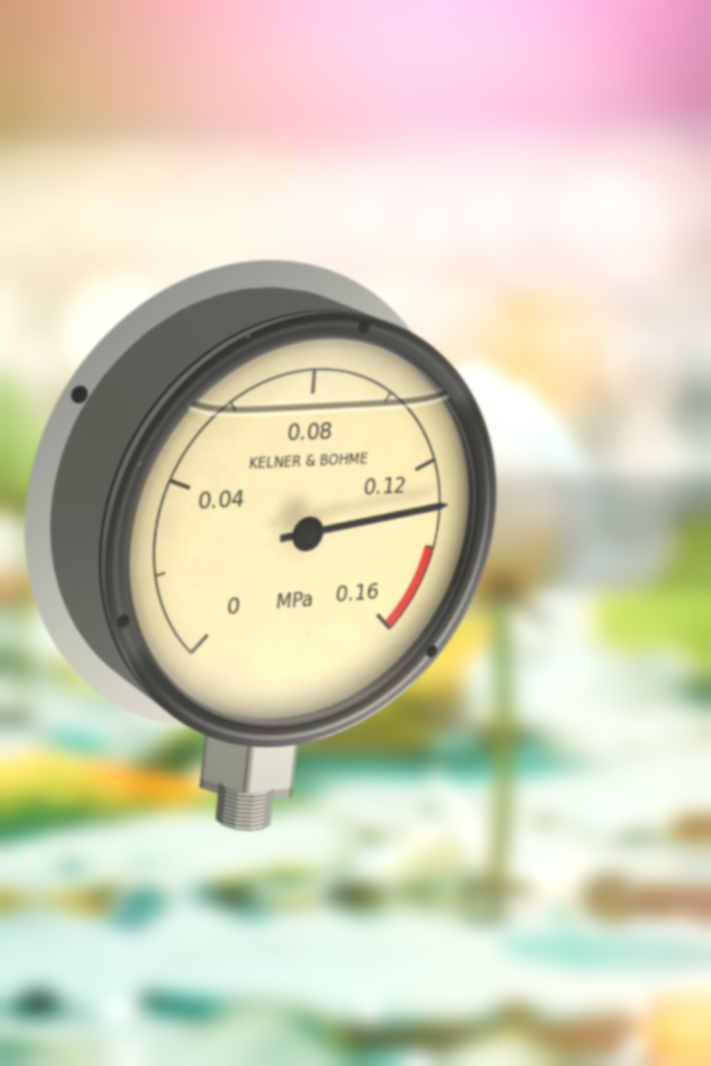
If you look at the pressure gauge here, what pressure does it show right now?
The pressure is 0.13 MPa
